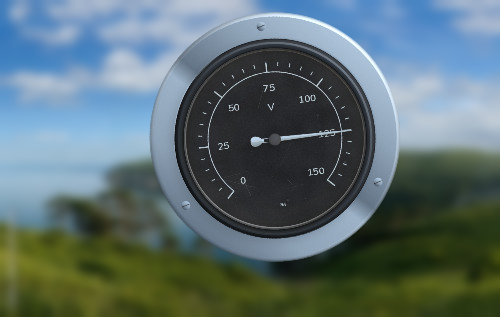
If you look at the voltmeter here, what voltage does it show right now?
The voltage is 125 V
